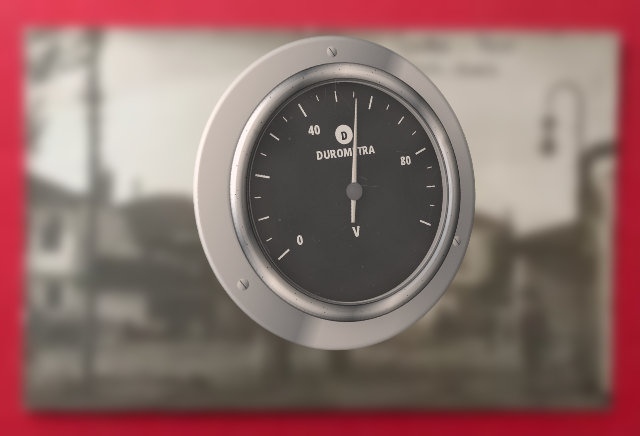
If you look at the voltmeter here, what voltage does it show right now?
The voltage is 55 V
